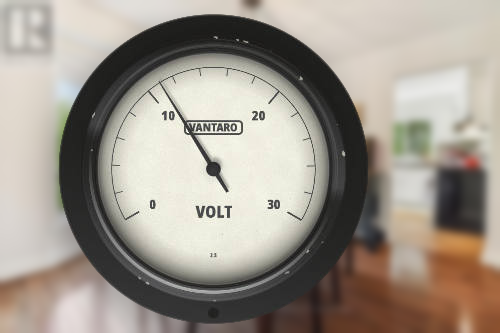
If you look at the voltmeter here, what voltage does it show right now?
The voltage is 11 V
